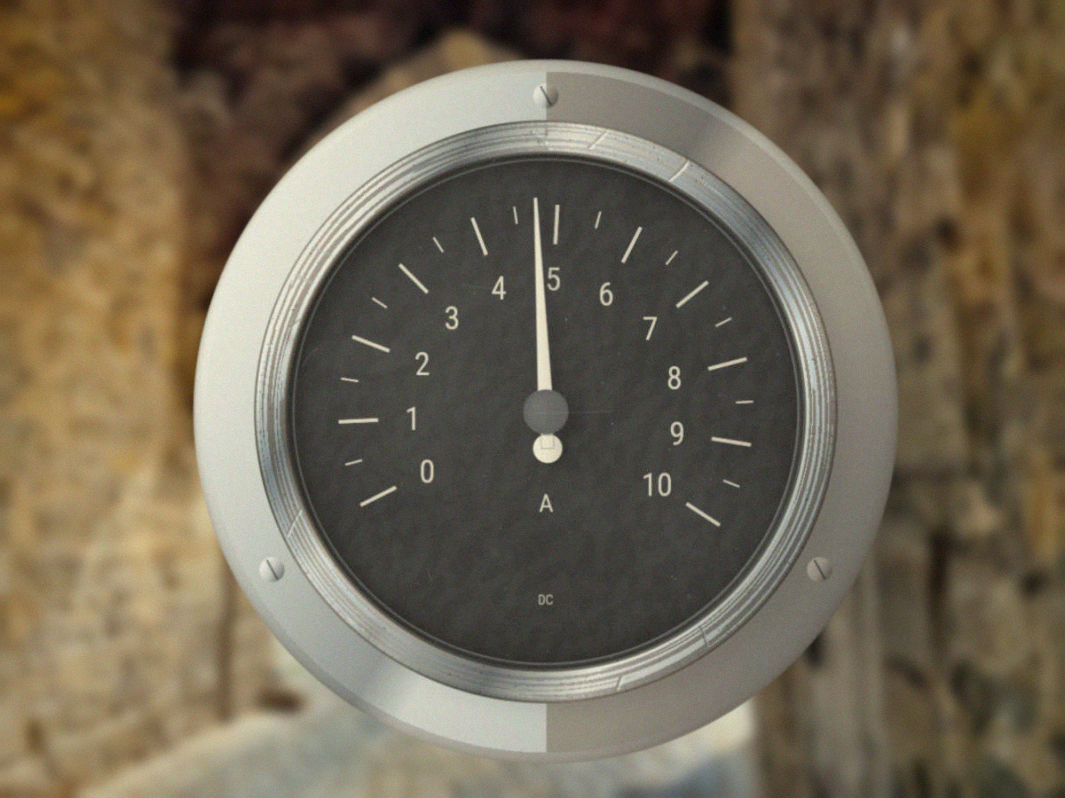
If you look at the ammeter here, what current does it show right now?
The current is 4.75 A
